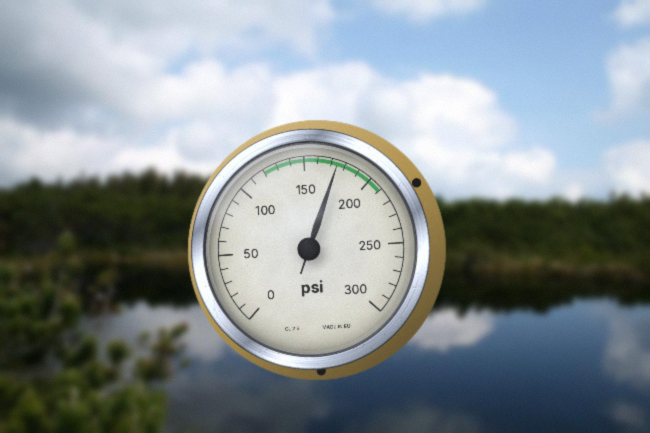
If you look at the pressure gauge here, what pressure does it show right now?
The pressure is 175 psi
